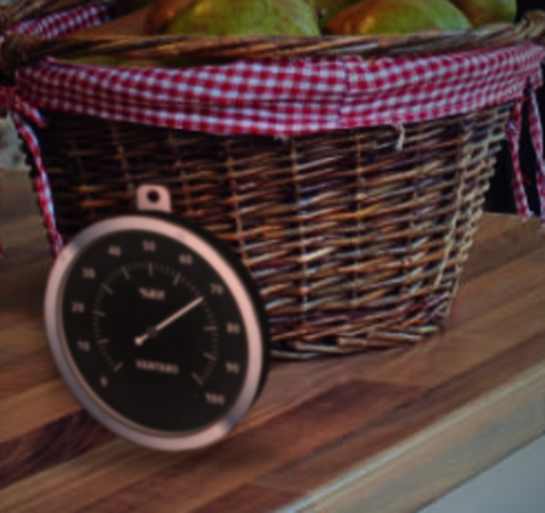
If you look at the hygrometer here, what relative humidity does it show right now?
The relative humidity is 70 %
